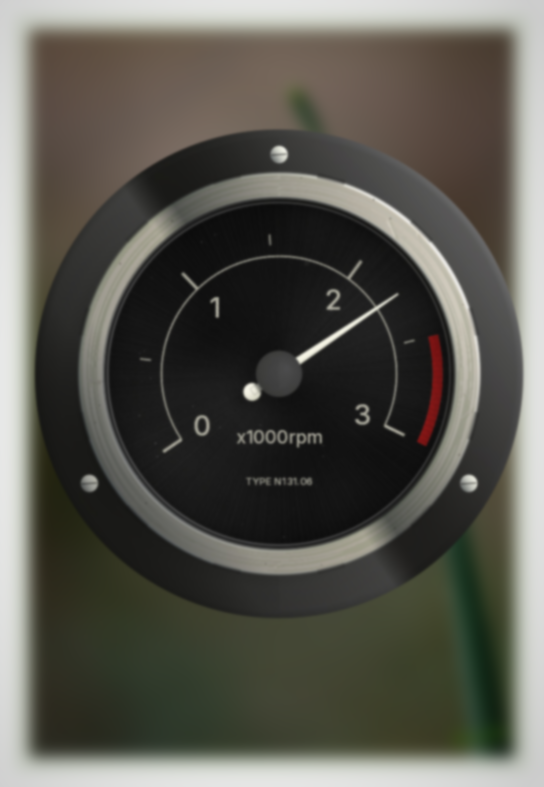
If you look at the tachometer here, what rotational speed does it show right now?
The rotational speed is 2250 rpm
